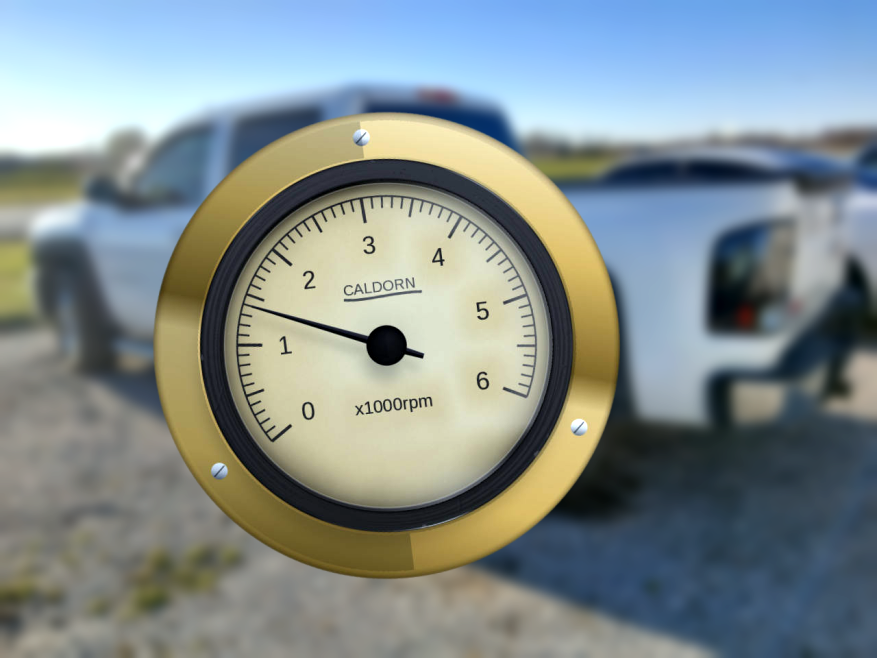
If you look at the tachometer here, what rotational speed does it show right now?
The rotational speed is 1400 rpm
